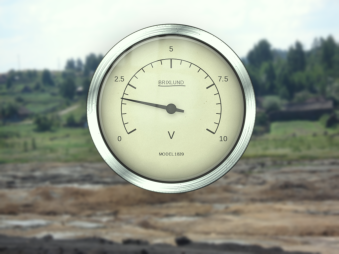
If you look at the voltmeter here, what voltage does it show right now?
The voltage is 1.75 V
